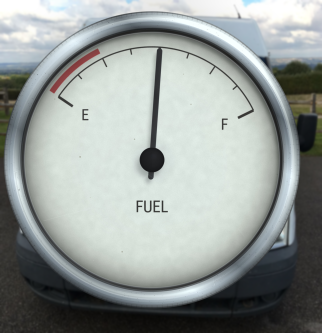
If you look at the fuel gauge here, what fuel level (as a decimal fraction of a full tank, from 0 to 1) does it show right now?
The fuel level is 0.5
